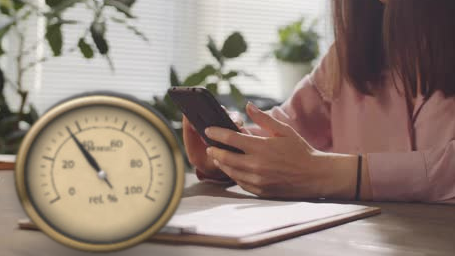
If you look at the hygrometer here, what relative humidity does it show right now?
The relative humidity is 36 %
